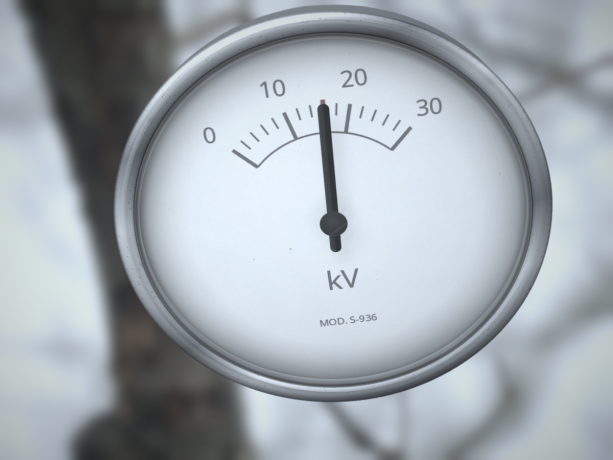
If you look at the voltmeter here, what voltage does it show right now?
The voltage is 16 kV
